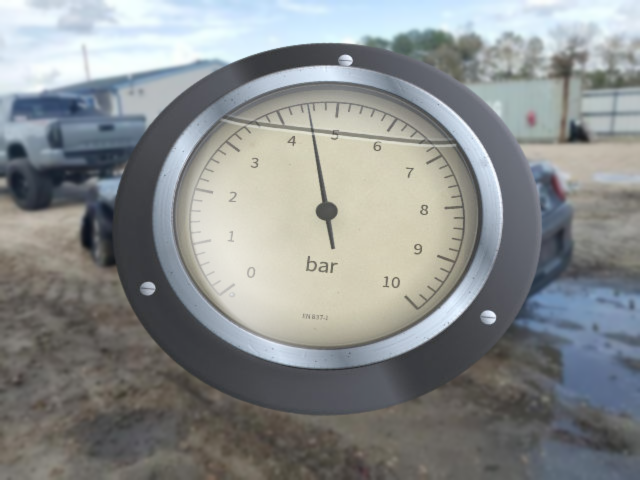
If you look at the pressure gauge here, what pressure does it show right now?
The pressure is 4.5 bar
